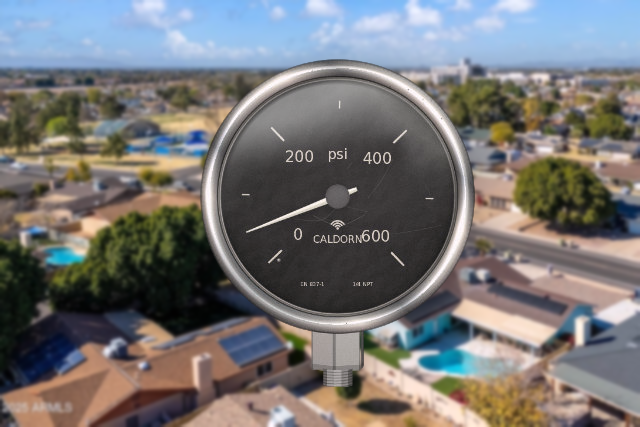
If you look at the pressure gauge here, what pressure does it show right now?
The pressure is 50 psi
